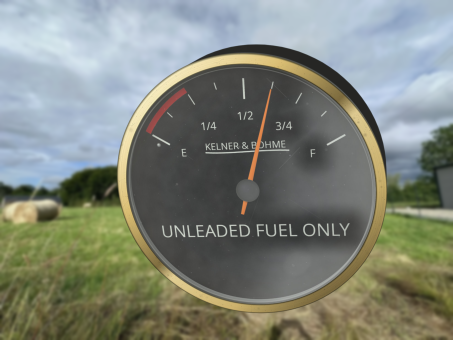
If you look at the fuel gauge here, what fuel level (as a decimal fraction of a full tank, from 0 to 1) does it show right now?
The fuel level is 0.625
